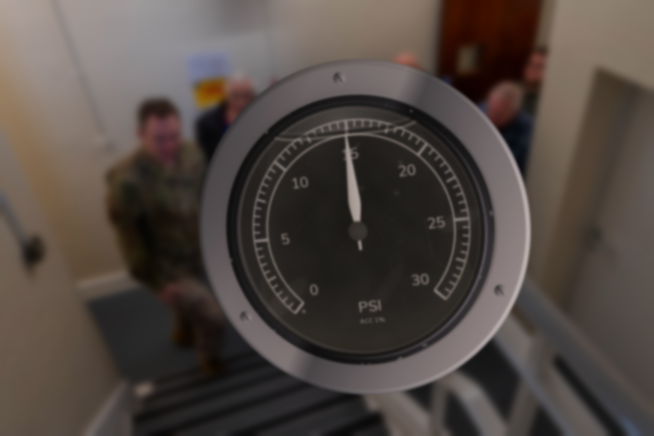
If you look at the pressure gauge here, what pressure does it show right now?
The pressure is 15 psi
